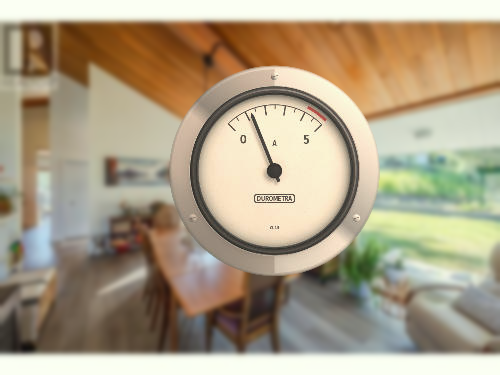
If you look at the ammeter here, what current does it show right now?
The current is 1.25 A
